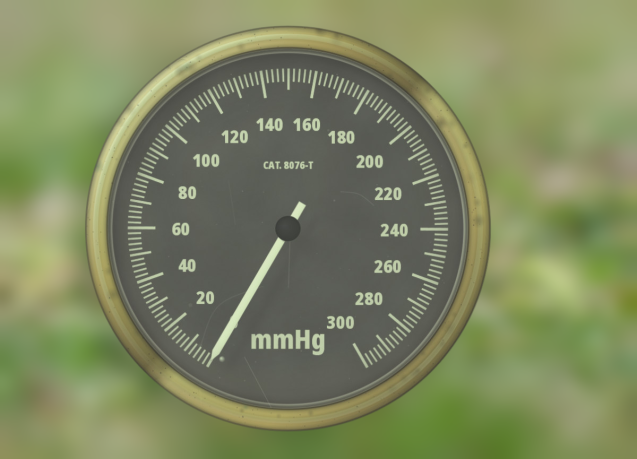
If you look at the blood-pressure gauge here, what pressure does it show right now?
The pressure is 0 mmHg
